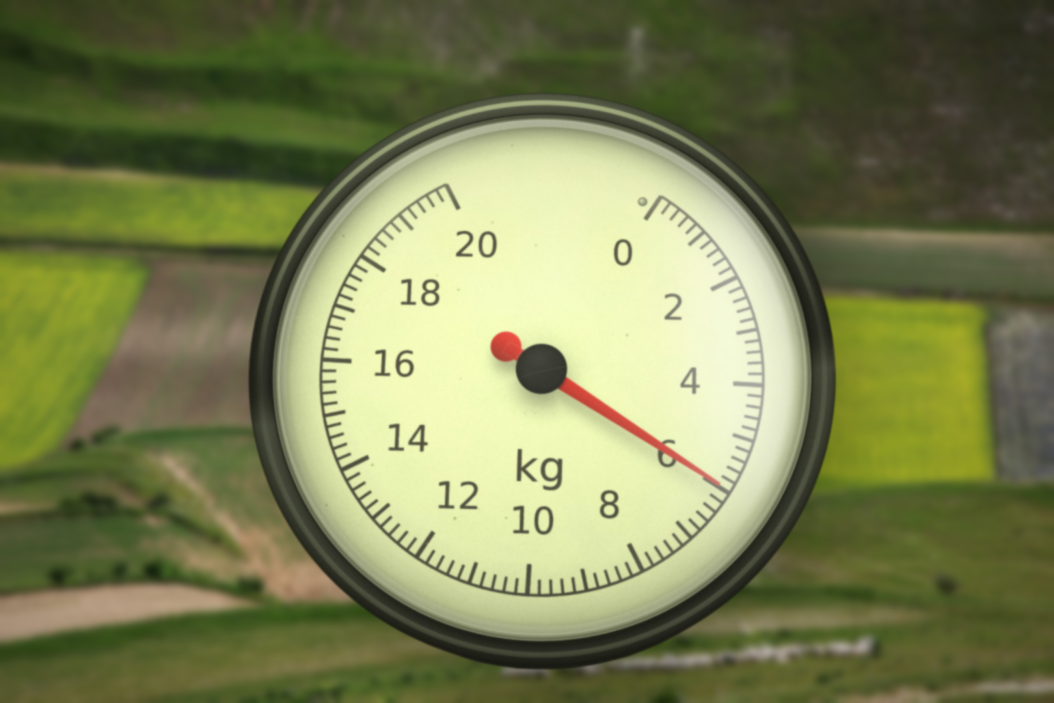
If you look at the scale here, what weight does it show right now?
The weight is 6 kg
